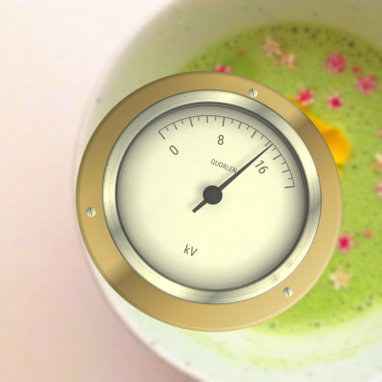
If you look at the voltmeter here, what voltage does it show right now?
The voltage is 14.5 kV
